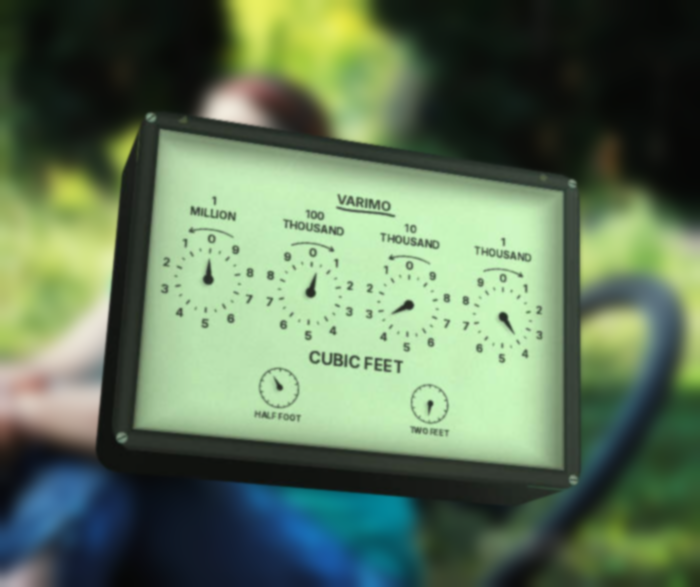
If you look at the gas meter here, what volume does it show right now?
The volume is 3400 ft³
